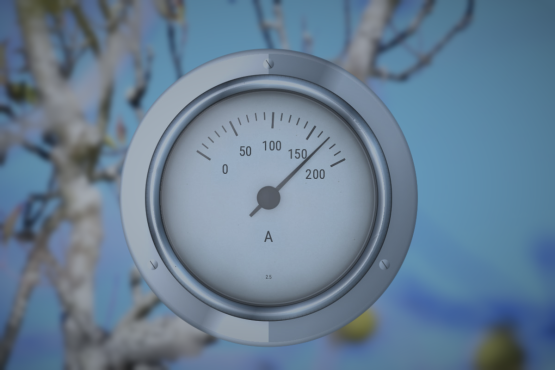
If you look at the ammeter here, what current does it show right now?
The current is 170 A
